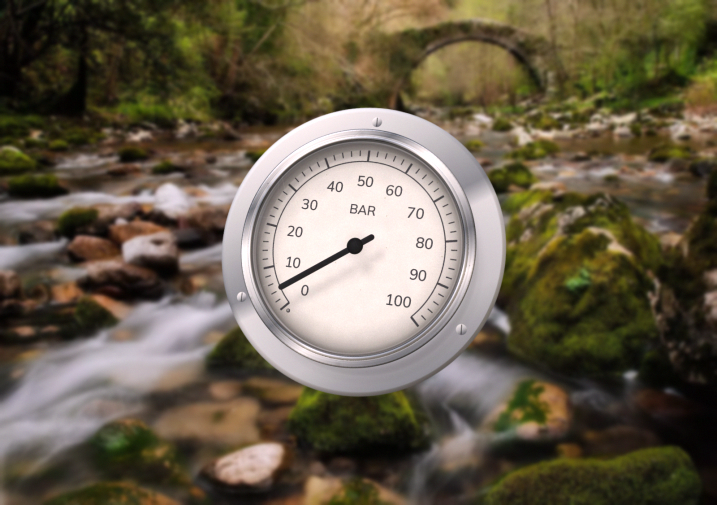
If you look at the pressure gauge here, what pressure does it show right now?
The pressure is 4 bar
